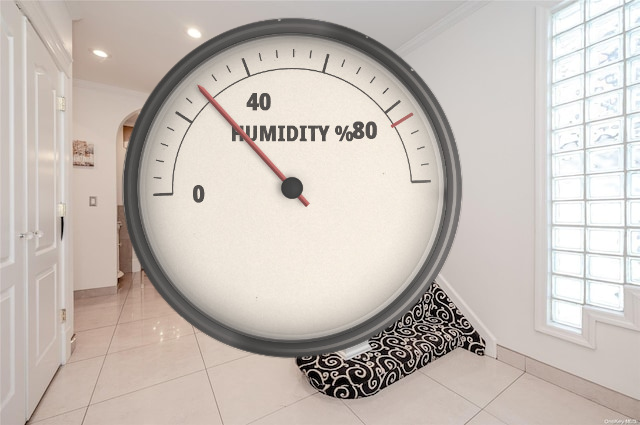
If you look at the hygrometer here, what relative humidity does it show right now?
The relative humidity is 28 %
